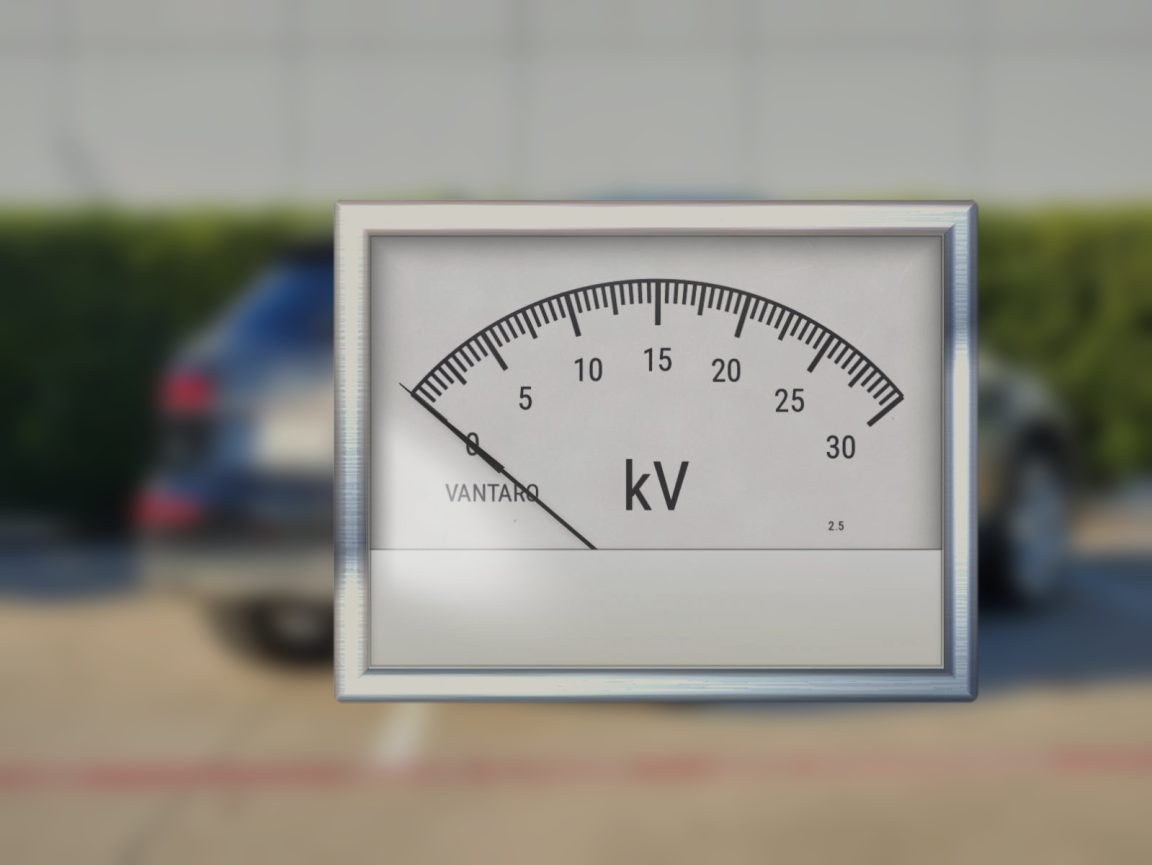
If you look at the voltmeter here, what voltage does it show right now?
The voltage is 0 kV
